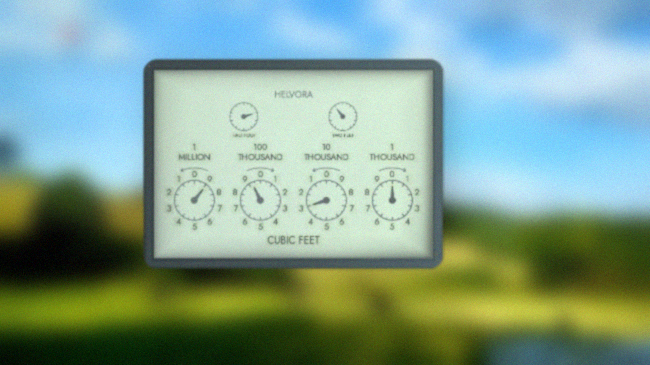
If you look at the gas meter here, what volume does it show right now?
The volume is 893000 ft³
